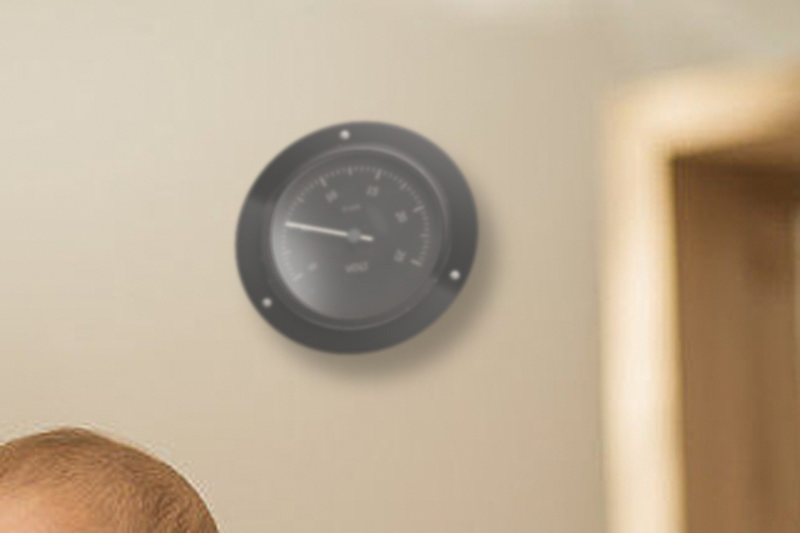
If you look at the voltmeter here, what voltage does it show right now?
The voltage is 5 V
